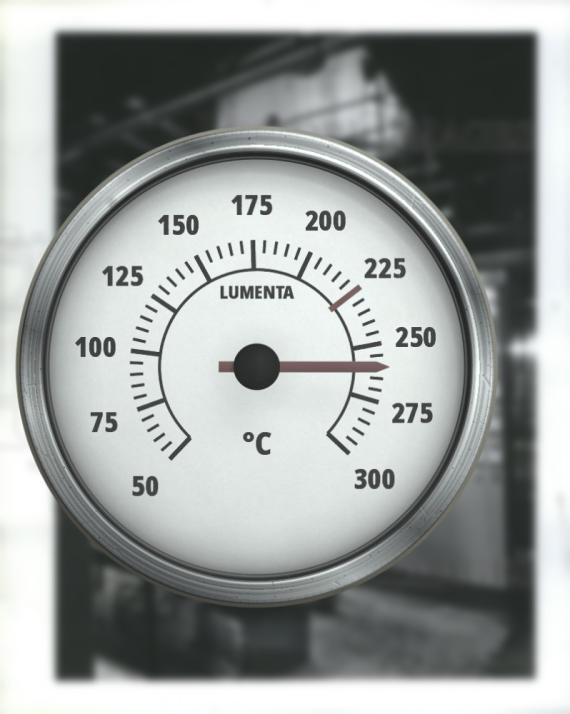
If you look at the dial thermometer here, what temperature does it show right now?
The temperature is 260 °C
